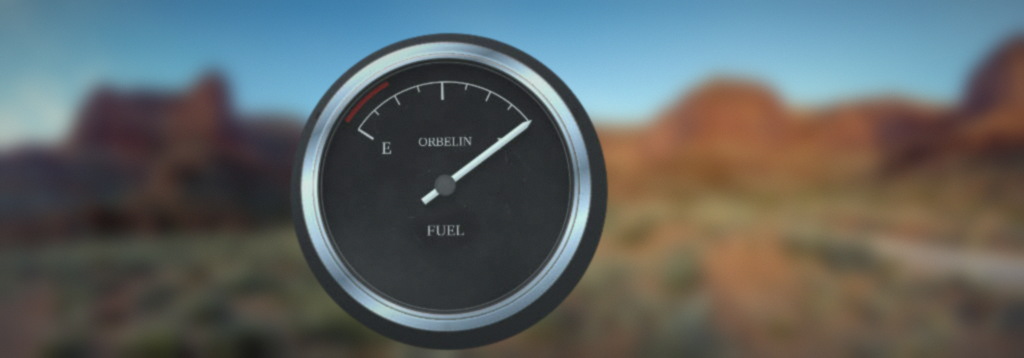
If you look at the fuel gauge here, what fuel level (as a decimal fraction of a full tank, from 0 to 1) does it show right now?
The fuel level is 1
